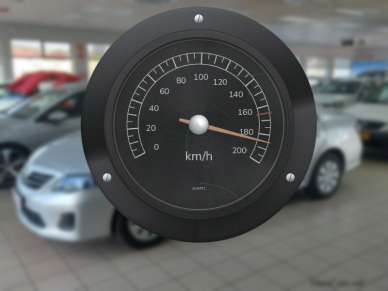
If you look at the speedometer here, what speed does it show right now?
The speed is 185 km/h
